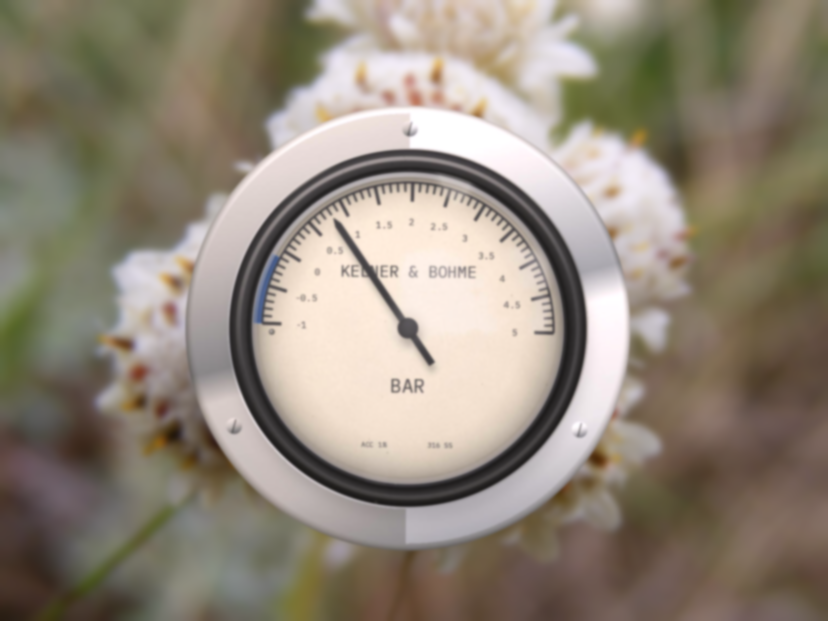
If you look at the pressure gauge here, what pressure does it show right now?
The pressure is 0.8 bar
